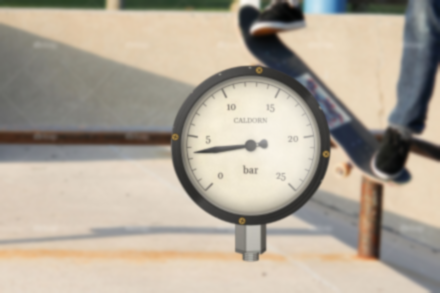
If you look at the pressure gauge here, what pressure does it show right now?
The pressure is 3.5 bar
